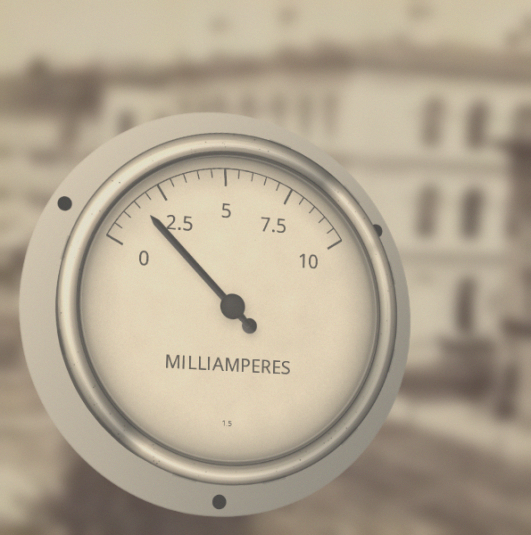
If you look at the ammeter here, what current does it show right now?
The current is 1.5 mA
